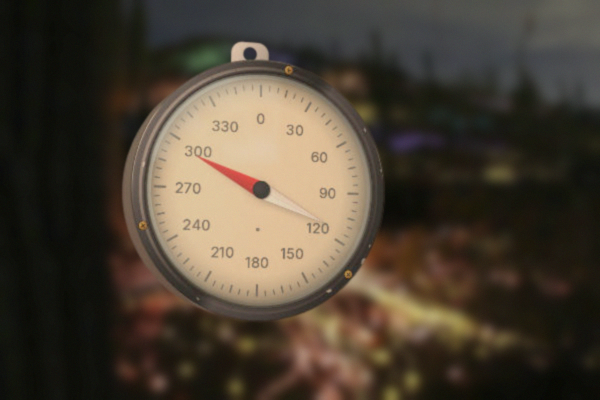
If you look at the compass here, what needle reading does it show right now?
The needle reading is 295 °
